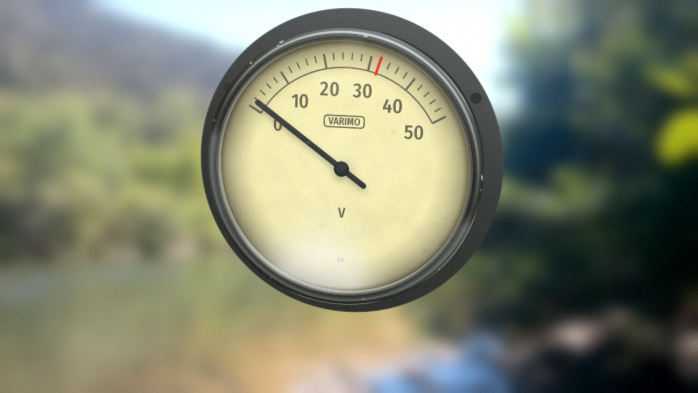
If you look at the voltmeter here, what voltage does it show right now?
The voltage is 2 V
